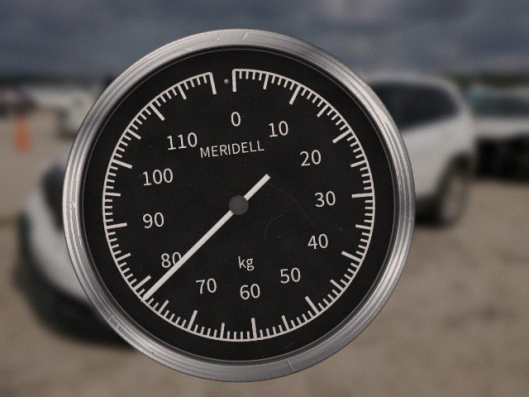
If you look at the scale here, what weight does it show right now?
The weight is 78 kg
